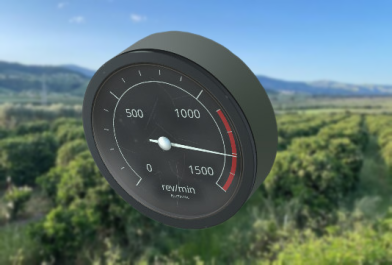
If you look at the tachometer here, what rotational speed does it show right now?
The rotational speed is 1300 rpm
